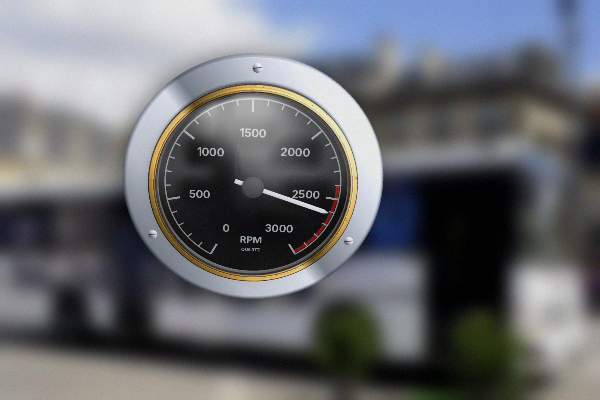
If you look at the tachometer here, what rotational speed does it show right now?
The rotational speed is 2600 rpm
